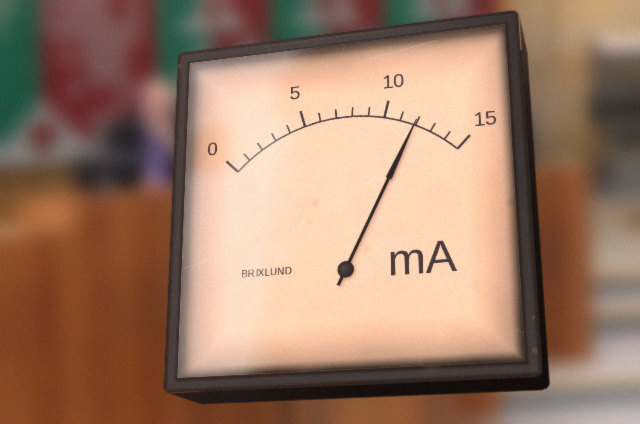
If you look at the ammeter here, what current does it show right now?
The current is 12 mA
